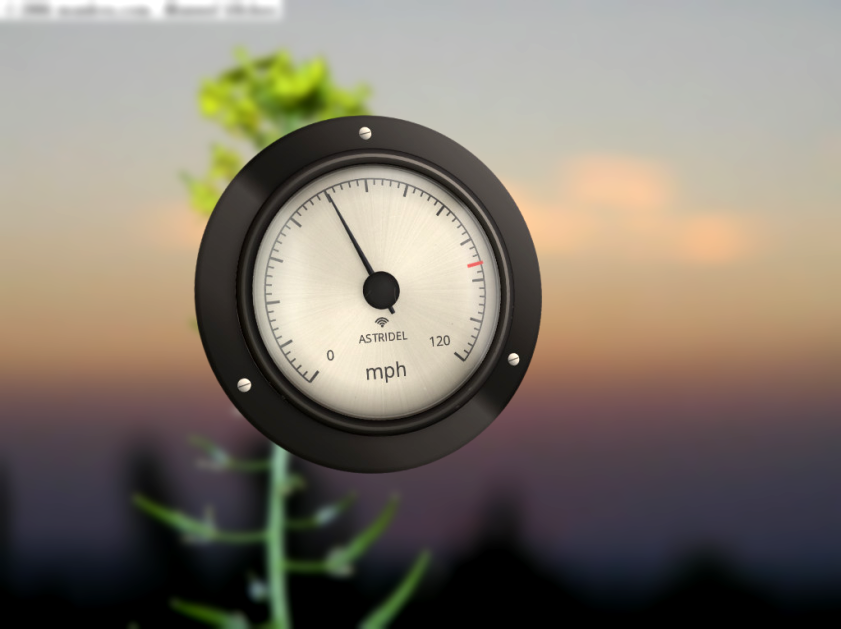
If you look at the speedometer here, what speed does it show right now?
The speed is 50 mph
